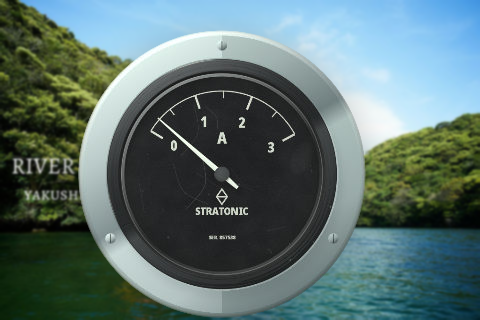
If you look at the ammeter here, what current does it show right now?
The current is 0.25 A
